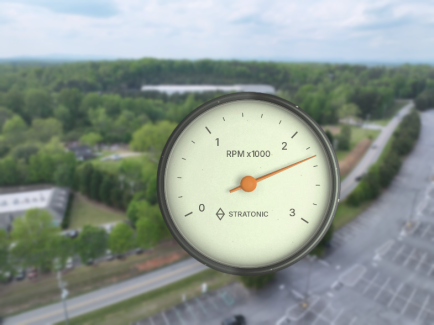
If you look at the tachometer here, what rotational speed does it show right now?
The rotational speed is 2300 rpm
